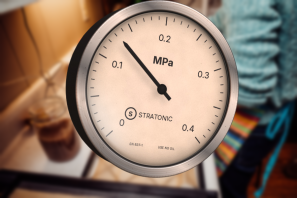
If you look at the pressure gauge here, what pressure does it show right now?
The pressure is 0.13 MPa
